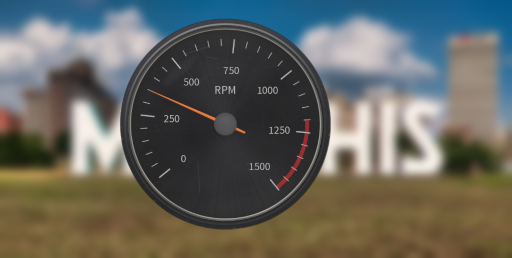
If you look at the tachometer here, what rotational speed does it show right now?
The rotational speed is 350 rpm
